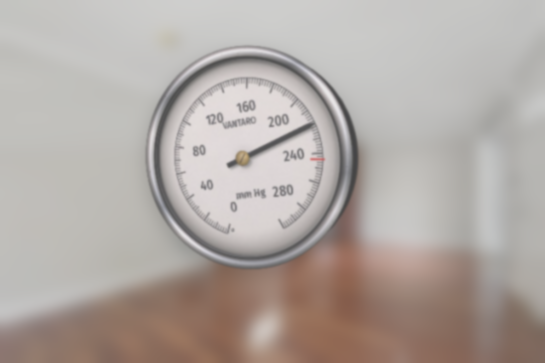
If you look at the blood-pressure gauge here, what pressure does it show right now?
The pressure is 220 mmHg
